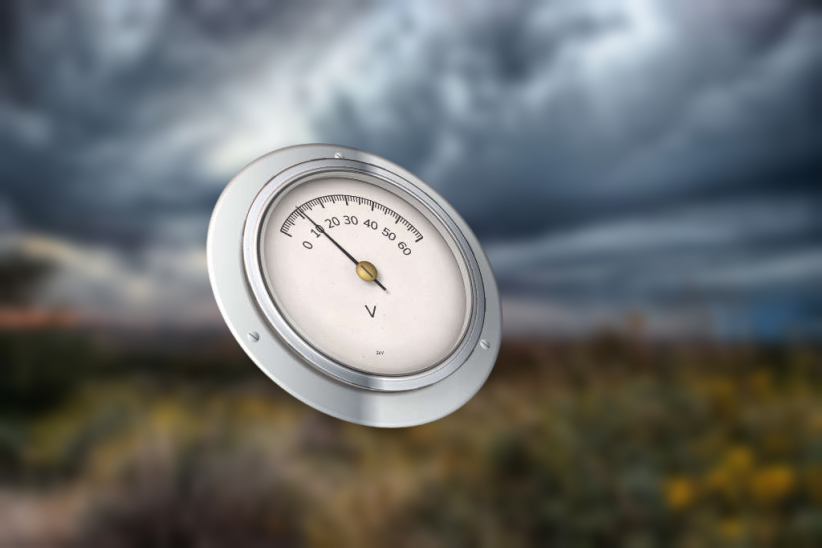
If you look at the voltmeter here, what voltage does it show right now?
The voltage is 10 V
